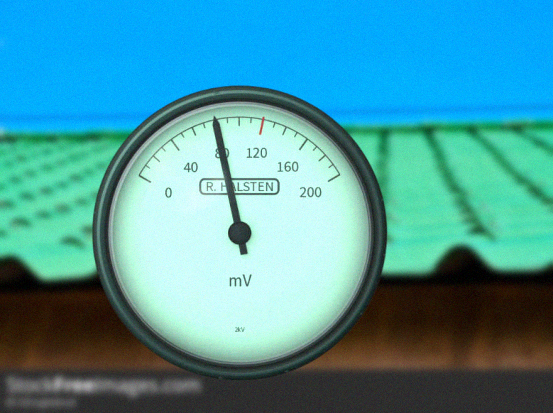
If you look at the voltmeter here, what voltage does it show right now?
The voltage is 80 mV
